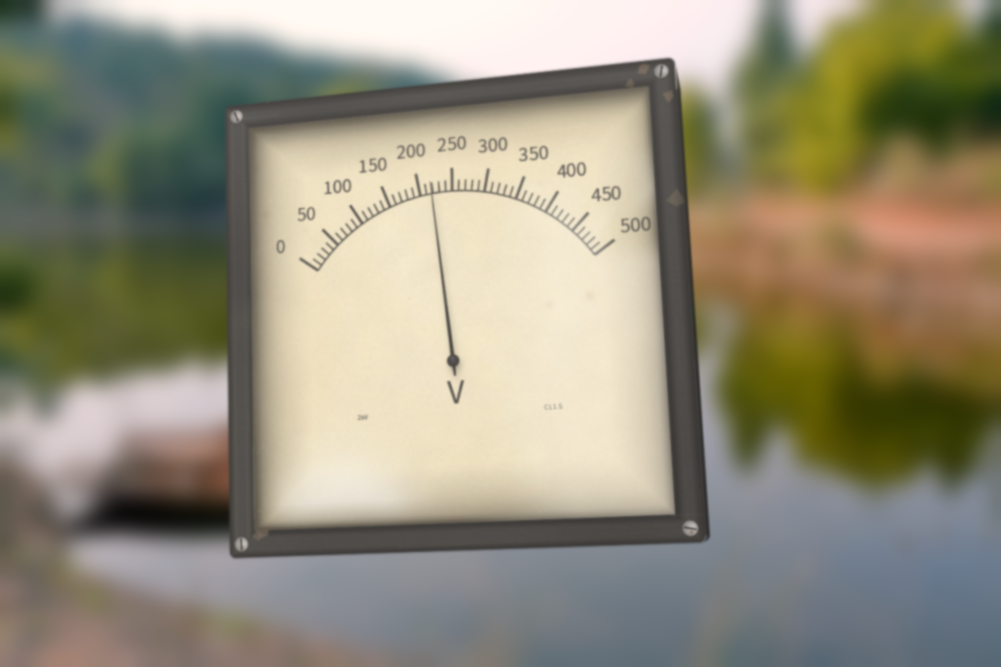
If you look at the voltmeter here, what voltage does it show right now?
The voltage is 220 V
